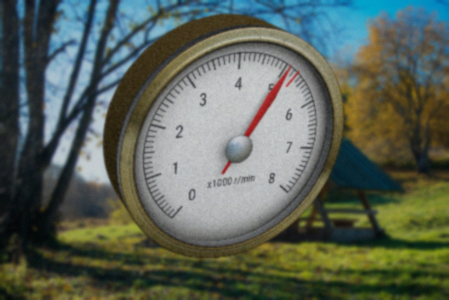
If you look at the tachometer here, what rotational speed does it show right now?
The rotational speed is 5000 rpm
